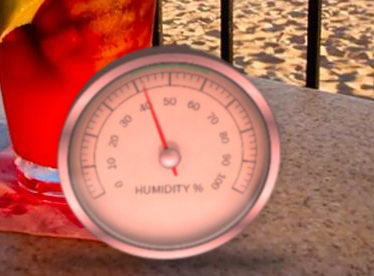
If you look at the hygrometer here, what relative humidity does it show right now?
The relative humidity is 42 %
